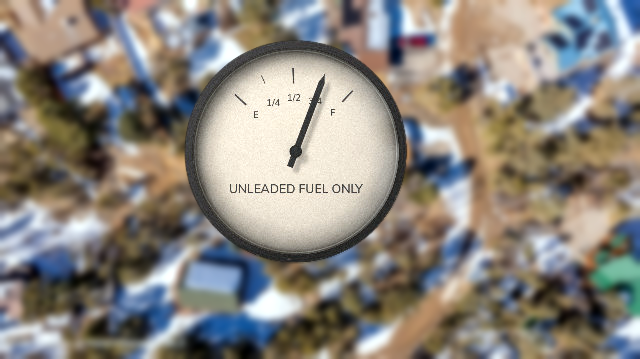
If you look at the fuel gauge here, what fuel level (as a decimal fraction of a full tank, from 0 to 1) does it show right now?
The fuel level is 0.75
